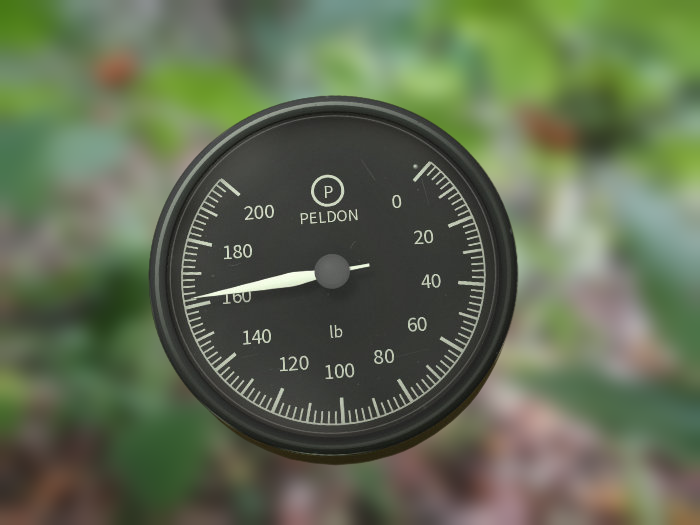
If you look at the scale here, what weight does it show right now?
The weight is 162 lb
